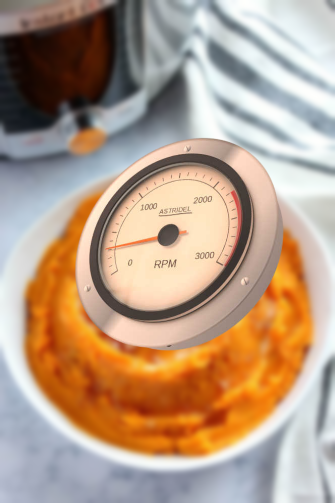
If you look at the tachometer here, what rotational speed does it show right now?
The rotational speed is 300 rpm
